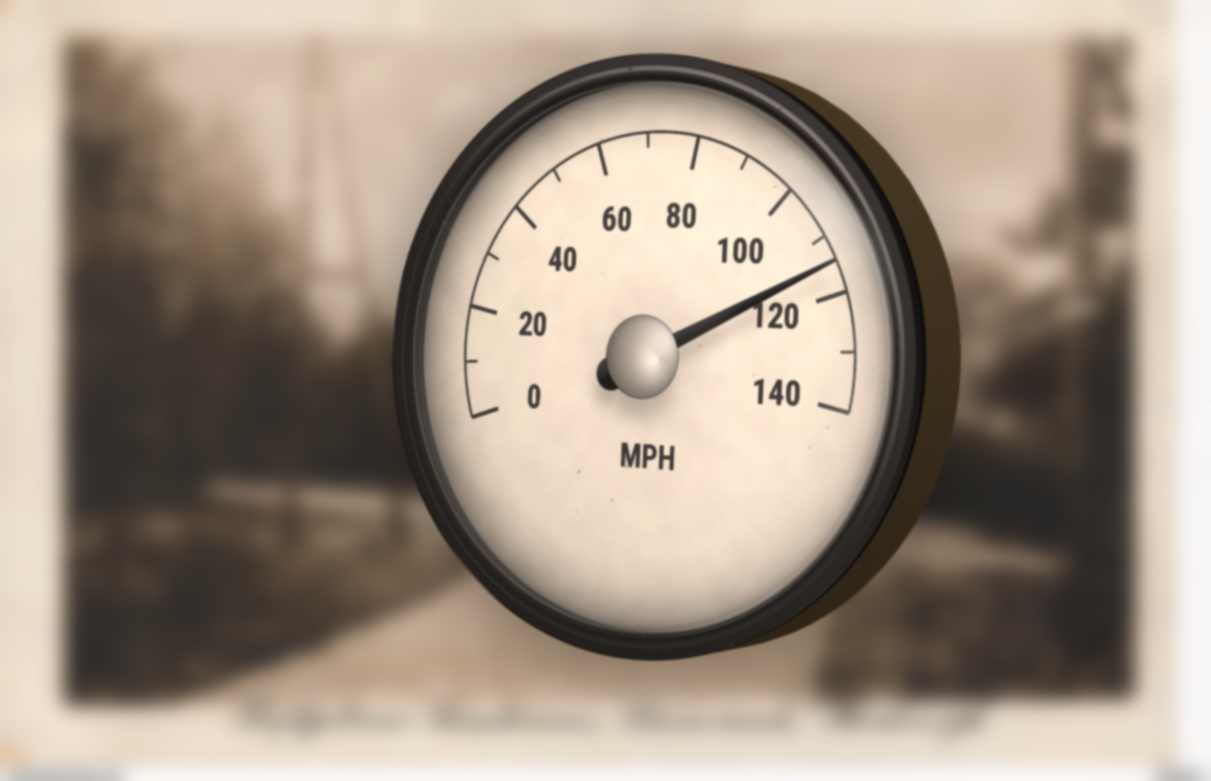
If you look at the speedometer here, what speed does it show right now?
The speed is 115 mph
